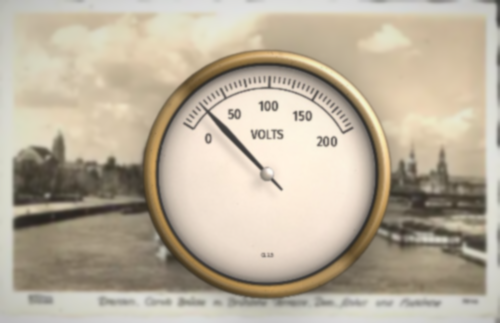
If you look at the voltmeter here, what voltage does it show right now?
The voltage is 25 V
